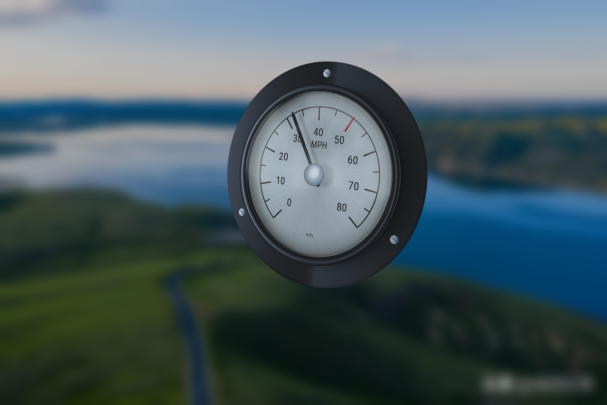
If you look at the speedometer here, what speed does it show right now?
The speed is 32.5 mph
